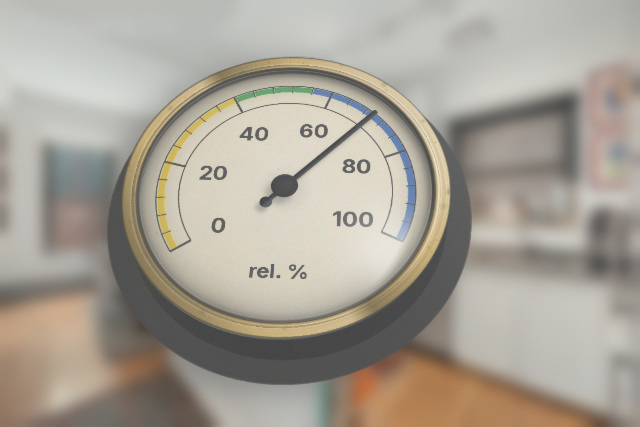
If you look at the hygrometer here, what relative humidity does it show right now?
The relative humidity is 70 %
